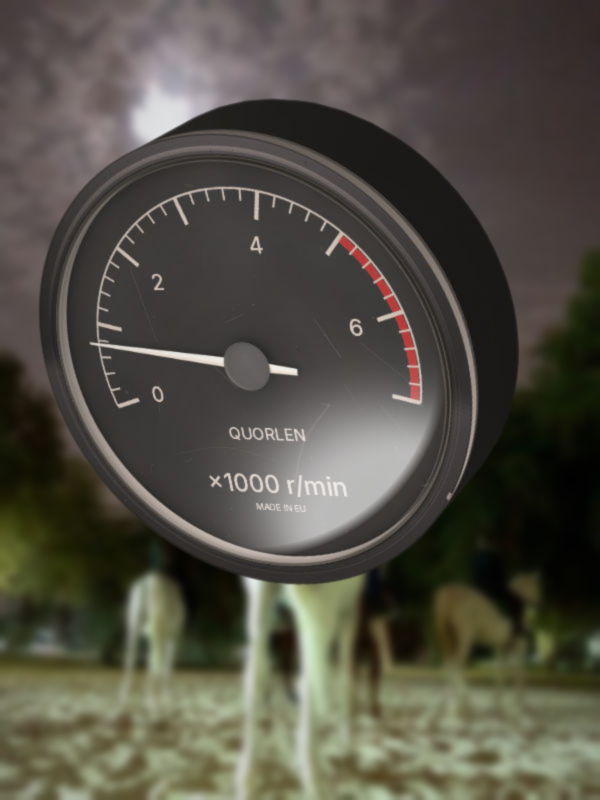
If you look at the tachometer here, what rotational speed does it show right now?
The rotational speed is 800 rpm
